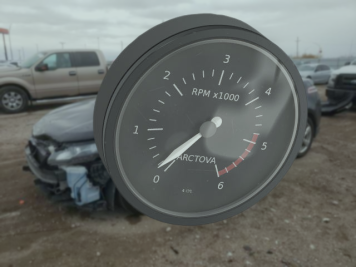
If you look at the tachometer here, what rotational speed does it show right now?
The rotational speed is 200 rpm
